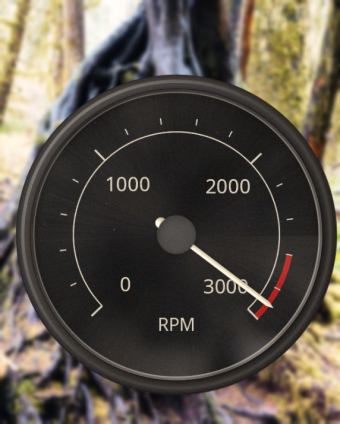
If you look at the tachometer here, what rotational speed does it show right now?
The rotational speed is 2900 rpm
